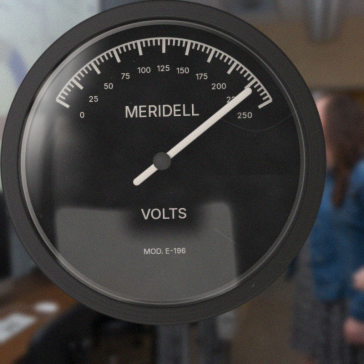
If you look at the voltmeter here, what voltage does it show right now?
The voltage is 230 V
